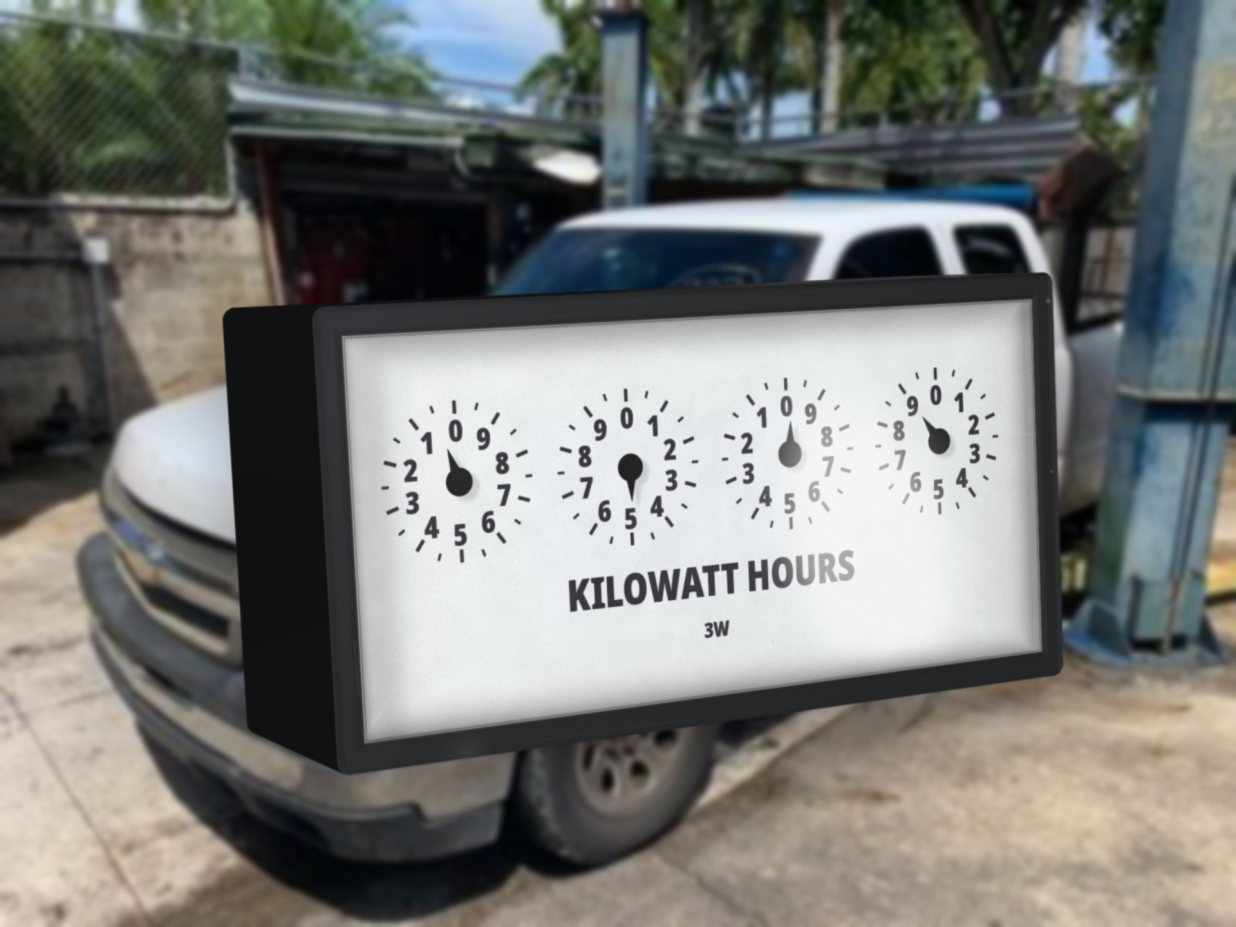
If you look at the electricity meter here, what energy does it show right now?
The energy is 499 kWh
